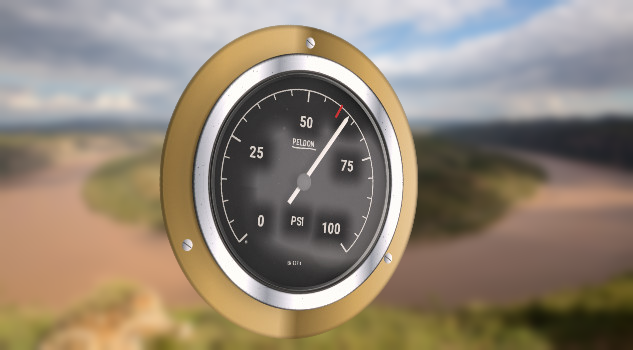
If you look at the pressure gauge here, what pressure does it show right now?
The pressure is 62.5 psi
